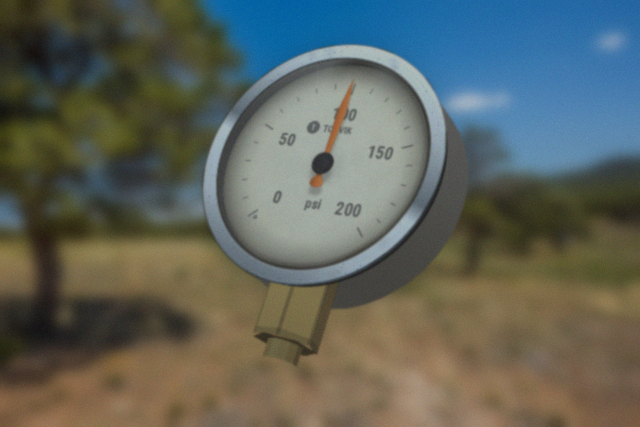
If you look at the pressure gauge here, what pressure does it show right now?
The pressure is 100 psi
